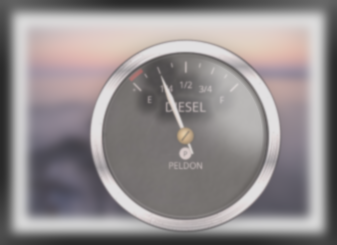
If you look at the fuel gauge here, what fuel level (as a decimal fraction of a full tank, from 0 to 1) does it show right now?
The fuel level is 0.25
